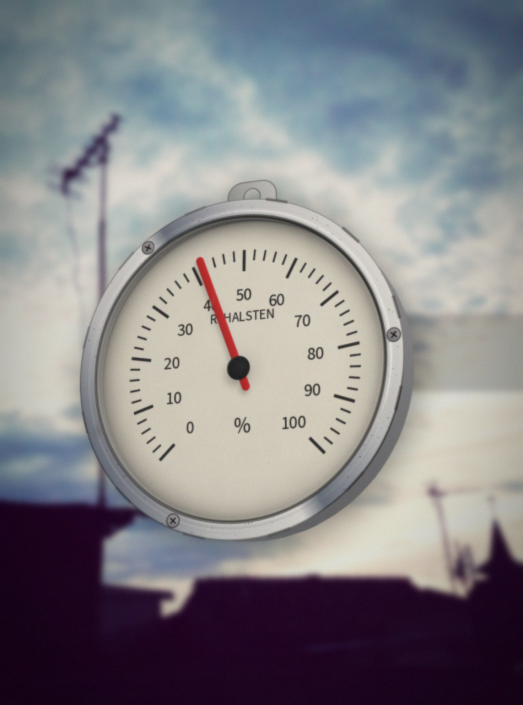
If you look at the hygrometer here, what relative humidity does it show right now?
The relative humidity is 42 %
